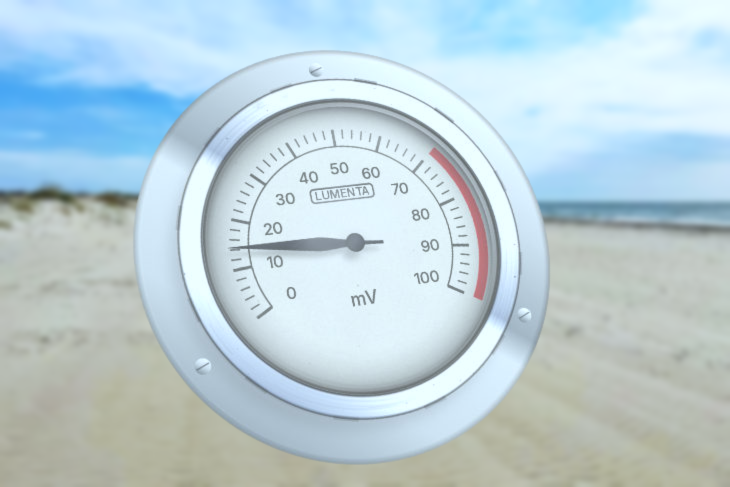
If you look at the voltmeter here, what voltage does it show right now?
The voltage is 14 mV
